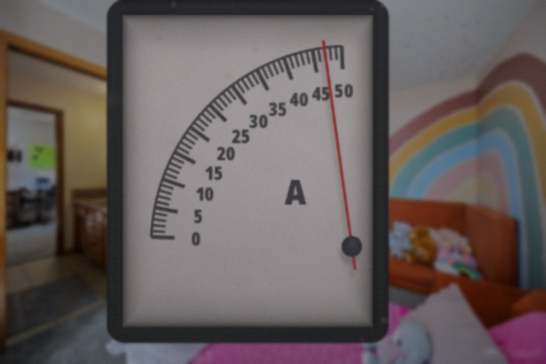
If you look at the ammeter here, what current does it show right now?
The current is 47 A
